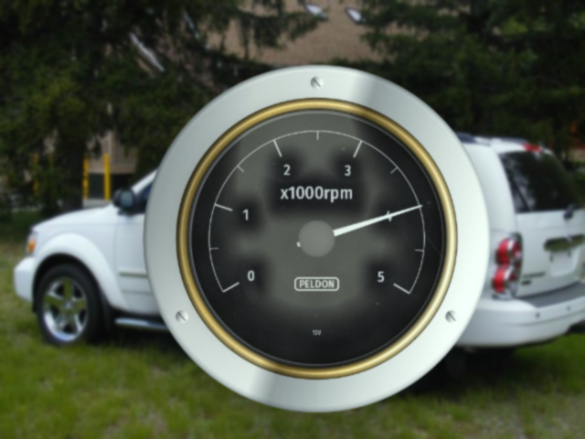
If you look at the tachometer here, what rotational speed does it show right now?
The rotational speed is 4000 rpm
